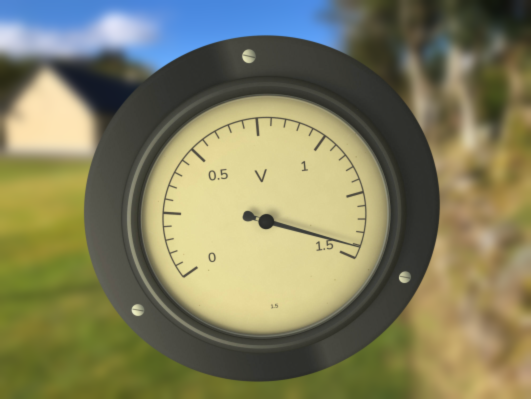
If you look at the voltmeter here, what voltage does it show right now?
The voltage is 1.45 V
